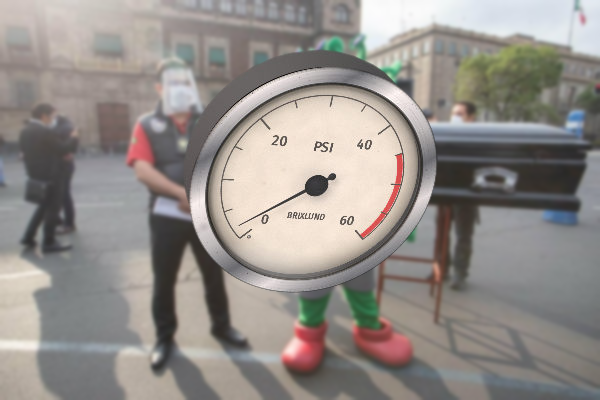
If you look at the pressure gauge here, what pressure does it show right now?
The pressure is 2.5 psi
